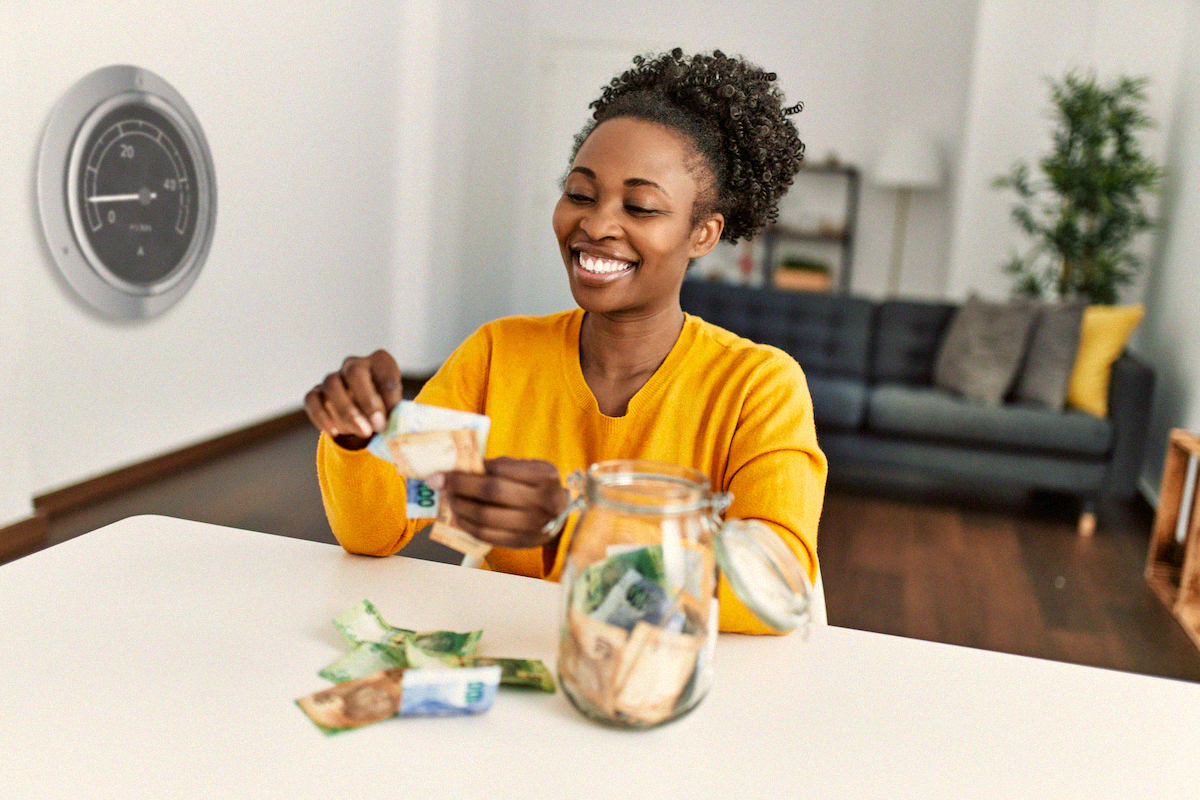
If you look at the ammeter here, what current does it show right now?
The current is 5 A
